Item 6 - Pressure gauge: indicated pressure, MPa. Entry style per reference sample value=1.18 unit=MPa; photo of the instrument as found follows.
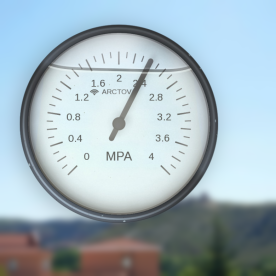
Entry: value=2.4 unit=MPa
